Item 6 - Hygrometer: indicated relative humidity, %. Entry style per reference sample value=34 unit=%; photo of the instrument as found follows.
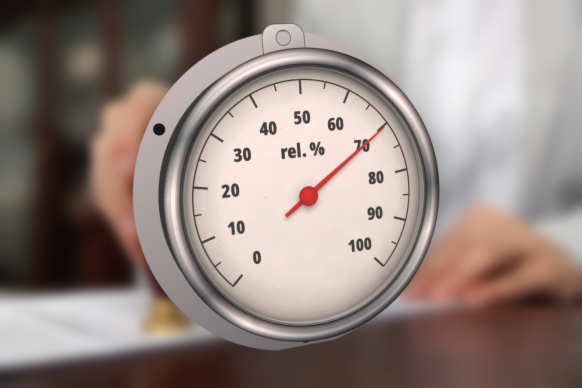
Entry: value=70 unit=%
